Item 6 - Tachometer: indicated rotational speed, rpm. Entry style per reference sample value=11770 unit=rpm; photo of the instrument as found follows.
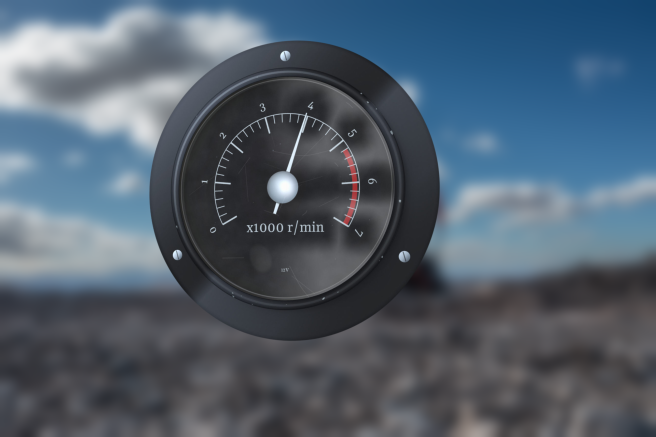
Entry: value=4000 unit=rpm
